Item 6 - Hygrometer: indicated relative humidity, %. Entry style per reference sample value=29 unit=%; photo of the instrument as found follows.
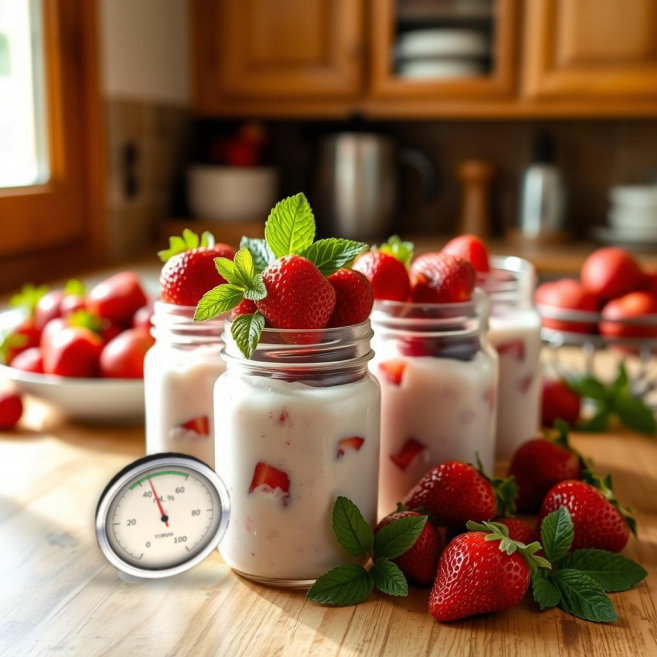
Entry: value=44 unit=%
